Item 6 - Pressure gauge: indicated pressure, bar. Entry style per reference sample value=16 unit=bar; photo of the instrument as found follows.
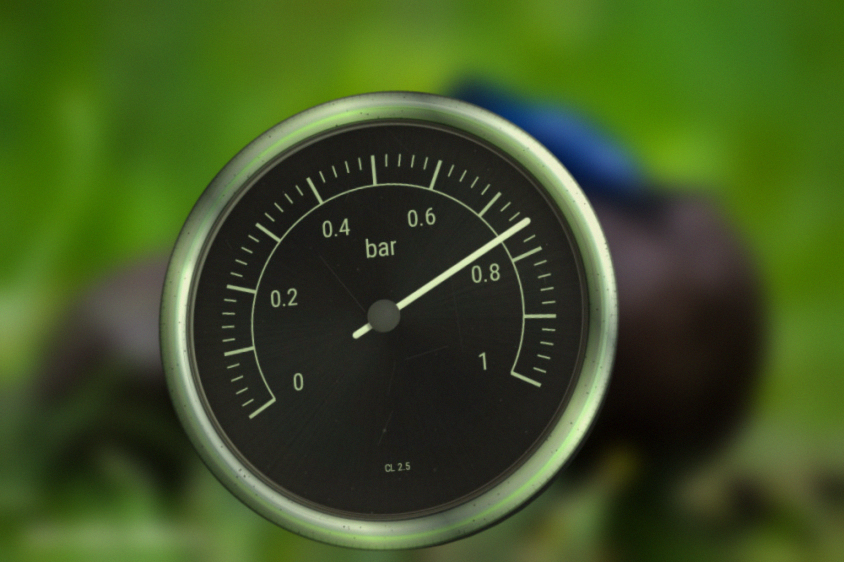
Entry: value=0.76 unit=bar
